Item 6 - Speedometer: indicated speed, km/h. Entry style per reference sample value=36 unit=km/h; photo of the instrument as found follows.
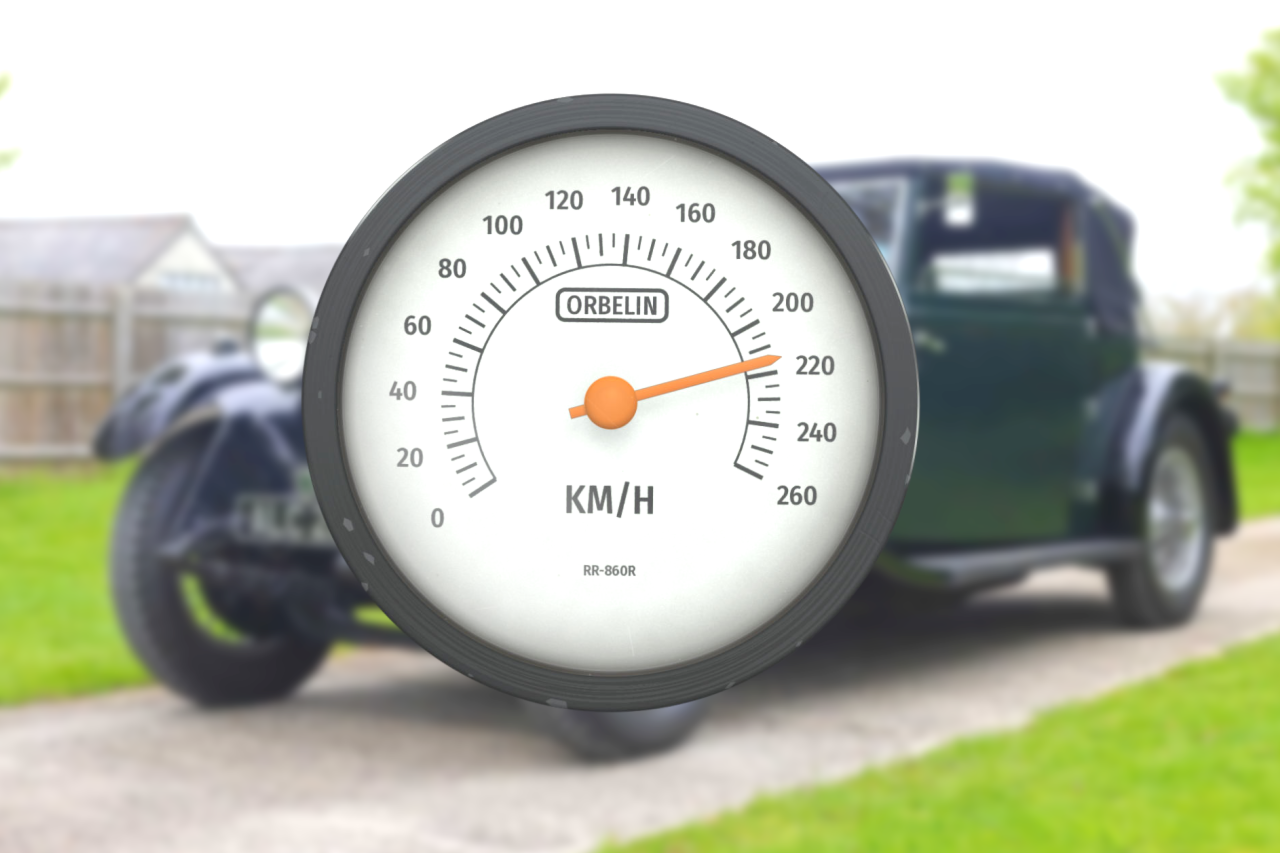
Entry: value=215 unit=km/h
